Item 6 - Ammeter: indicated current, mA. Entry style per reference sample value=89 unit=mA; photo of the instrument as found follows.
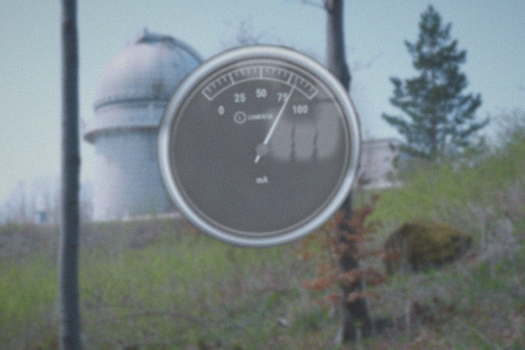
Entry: value=80 unit=mA
